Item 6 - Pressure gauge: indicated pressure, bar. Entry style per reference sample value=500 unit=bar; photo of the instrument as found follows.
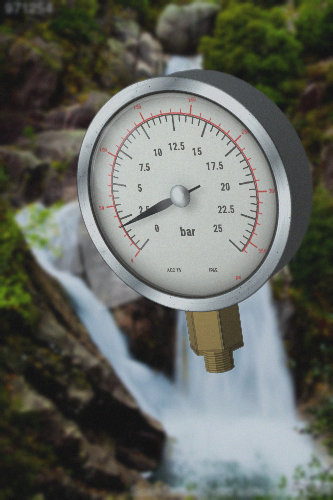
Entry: value=2 unit=bar
